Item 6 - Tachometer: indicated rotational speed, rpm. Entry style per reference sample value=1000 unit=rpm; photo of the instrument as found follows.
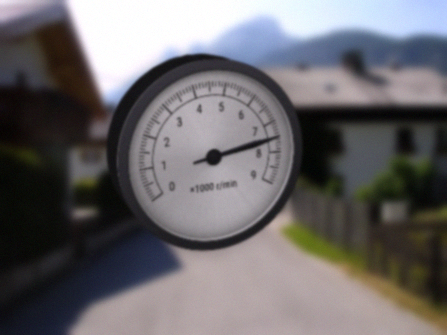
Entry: value=7500 unit=rpm
